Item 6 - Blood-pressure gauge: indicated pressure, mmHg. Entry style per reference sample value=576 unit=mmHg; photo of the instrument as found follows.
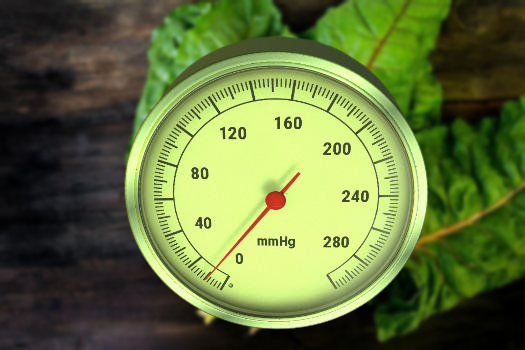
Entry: value=10 unit=mmHg
